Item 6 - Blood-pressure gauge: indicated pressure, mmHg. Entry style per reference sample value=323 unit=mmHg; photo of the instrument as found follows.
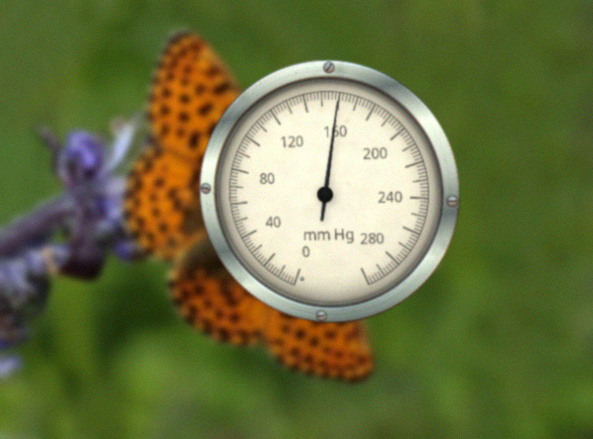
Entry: value=160 unit=mmHg
